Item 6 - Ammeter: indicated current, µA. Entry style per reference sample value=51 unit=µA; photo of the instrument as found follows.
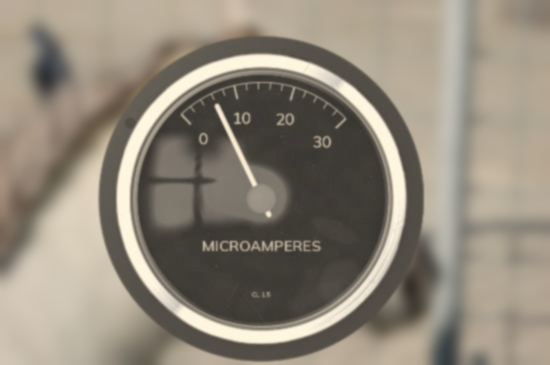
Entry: value=6 unit=µA
